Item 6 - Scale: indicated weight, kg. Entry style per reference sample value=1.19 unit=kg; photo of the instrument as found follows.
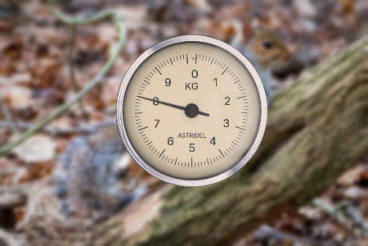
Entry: value=8 unit=kg
